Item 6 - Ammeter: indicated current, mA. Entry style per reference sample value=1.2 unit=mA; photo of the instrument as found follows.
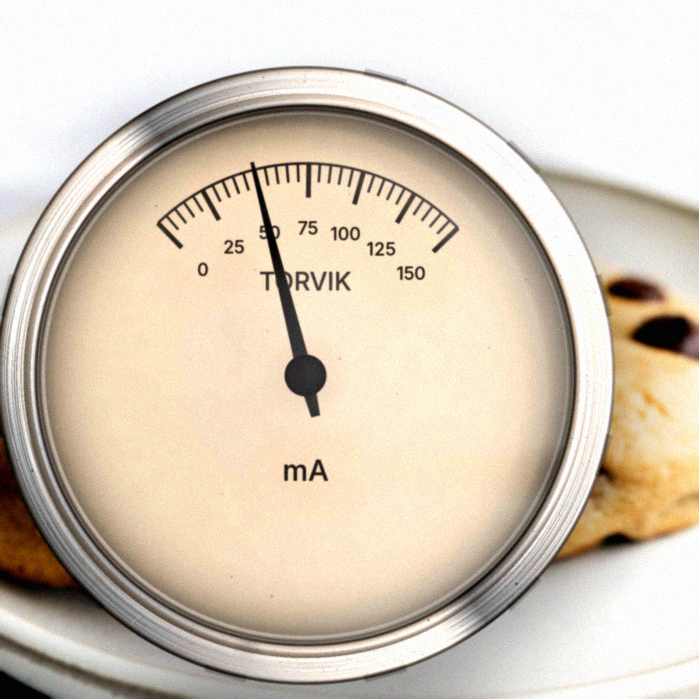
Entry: value=50 unit=mA
